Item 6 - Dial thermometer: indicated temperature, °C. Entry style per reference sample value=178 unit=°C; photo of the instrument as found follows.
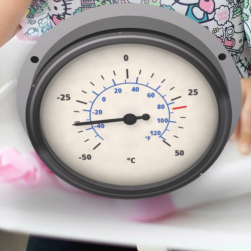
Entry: value=-35 unit=°C
